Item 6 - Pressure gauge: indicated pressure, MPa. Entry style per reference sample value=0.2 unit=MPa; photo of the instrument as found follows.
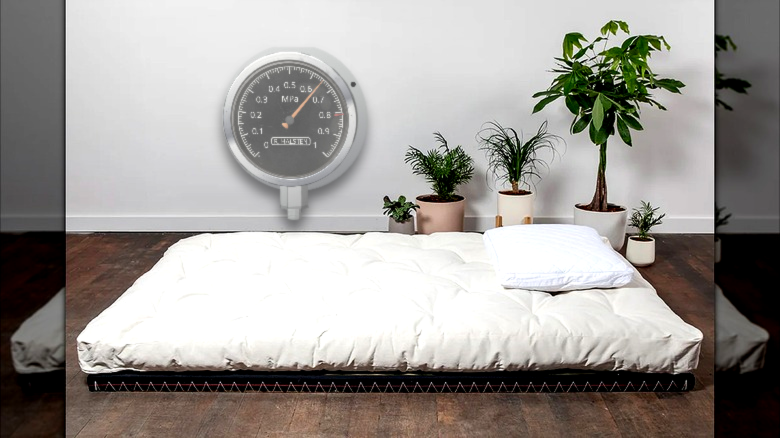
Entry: value=0.65 unit=MPa
